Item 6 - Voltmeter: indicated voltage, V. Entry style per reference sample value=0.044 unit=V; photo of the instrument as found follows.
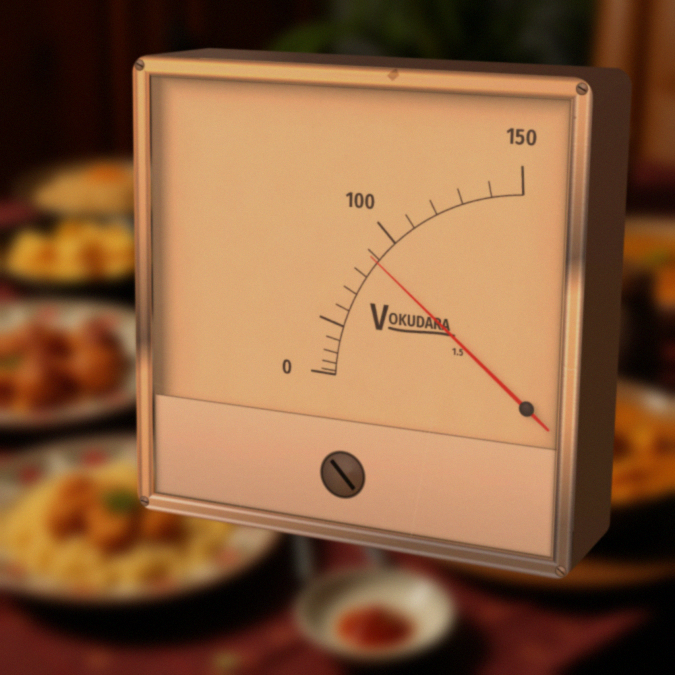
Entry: value=90 unit=V
